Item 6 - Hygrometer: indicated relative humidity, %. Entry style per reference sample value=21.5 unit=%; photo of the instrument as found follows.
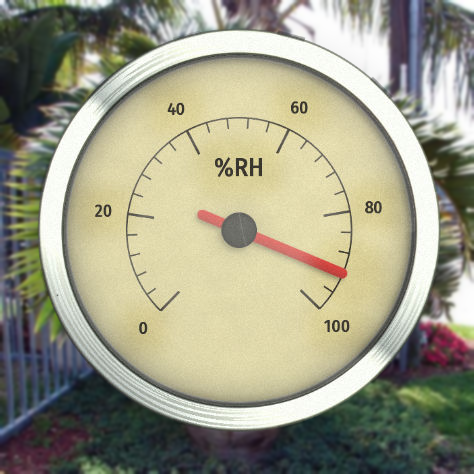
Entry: value=92 unit=%
